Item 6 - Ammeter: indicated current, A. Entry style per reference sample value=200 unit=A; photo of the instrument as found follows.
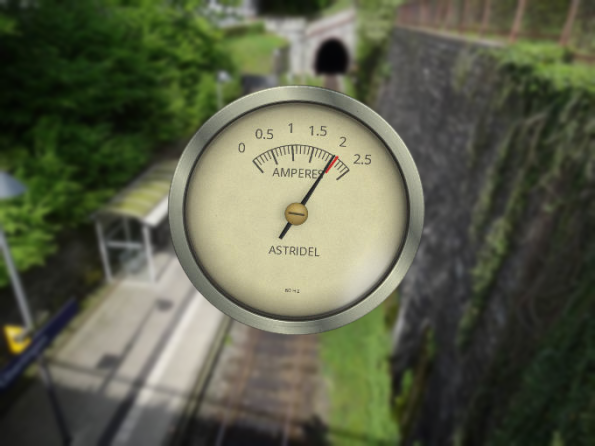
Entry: value=2 unit=A
